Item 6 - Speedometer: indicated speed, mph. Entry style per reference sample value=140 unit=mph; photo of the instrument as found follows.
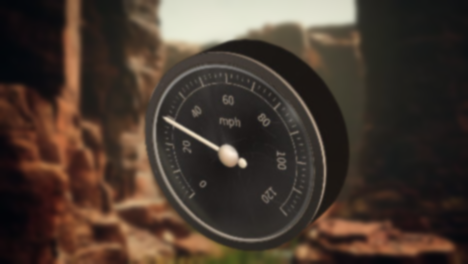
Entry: value=30 unit=mph
